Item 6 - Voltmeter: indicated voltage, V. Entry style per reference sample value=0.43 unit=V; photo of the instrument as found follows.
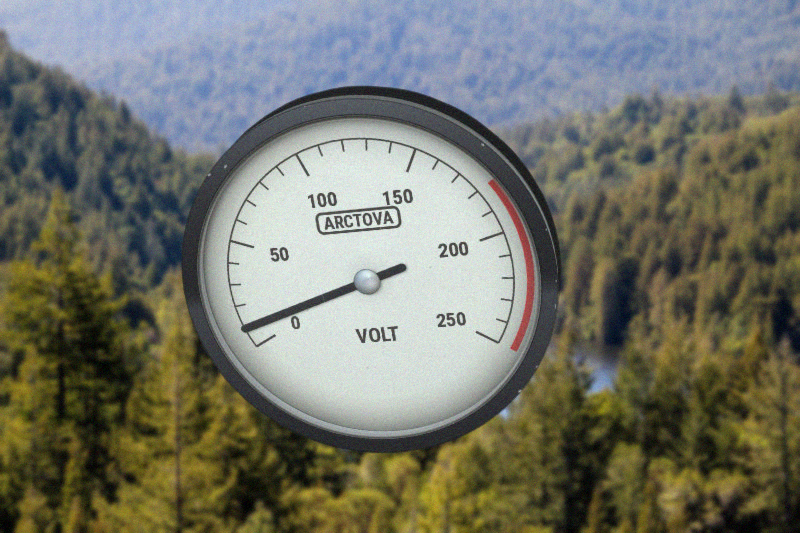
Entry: value=10 unit=V
